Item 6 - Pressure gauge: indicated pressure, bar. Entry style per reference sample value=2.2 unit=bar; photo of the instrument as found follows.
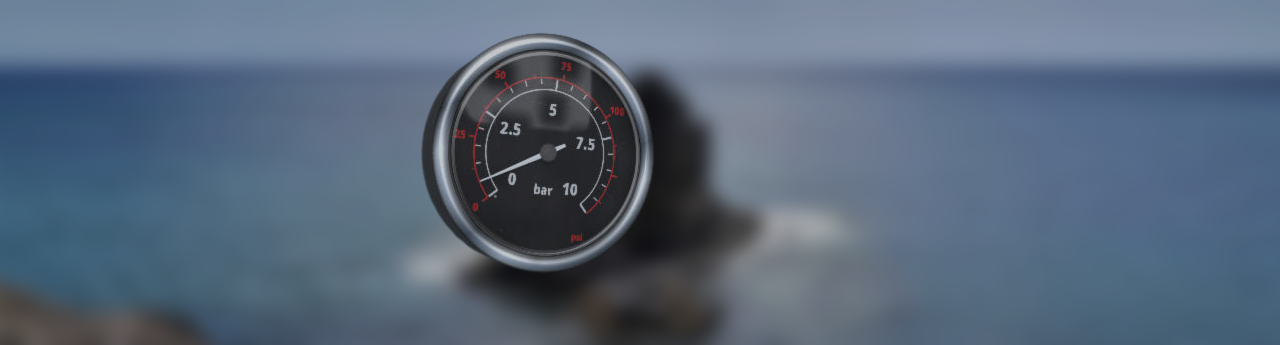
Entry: value=0.5 unit=bar
